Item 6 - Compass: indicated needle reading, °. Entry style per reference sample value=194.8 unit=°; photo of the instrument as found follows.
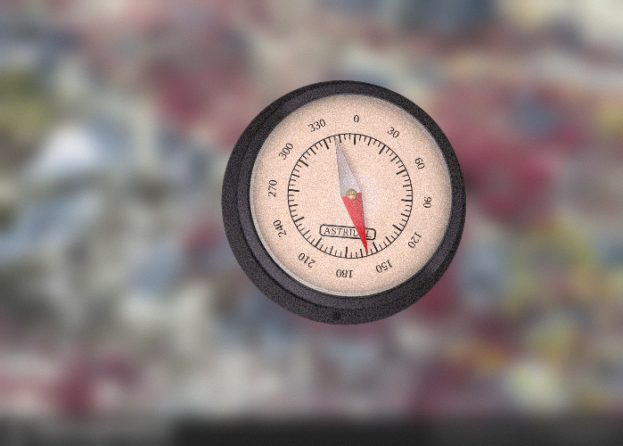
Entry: value=160 unit=°
